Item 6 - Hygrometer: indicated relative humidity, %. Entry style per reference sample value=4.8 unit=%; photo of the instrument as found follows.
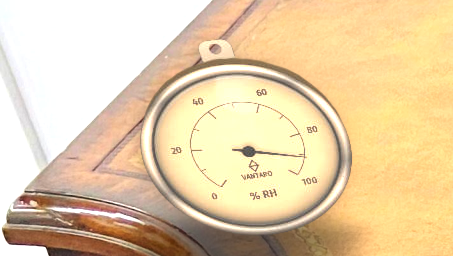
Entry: value=90 unit=%
